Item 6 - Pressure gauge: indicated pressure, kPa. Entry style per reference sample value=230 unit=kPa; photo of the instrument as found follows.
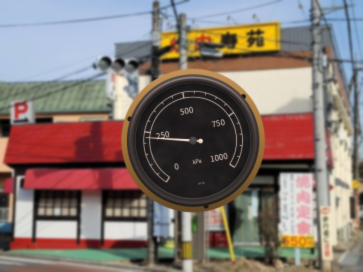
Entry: value=225 unit=kPa
